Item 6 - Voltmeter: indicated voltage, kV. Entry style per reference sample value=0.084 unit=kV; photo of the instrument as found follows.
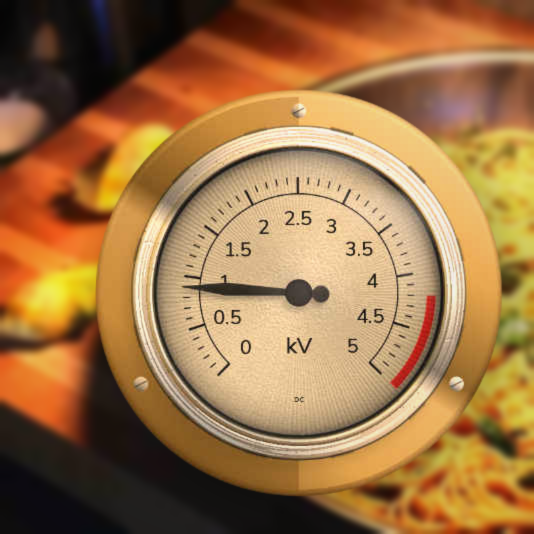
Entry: value=0.9 unit=kV
